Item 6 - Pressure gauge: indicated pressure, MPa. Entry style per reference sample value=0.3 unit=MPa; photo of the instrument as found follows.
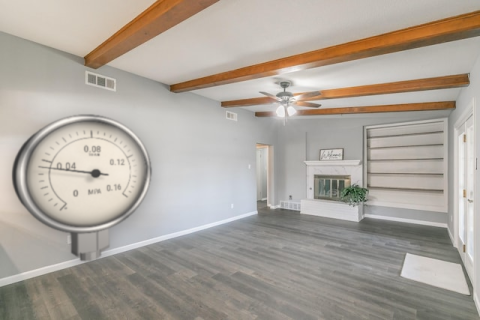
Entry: value=0.035 unit=MPa
